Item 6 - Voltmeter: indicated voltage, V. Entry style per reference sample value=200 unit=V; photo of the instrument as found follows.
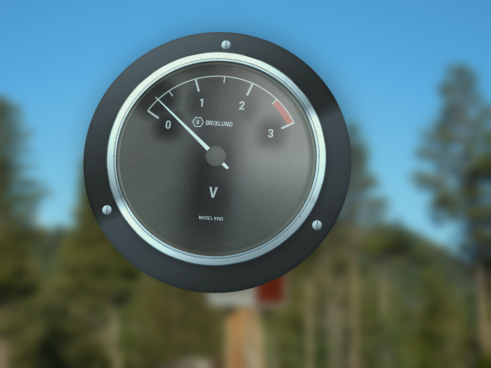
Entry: value=0.25 unit=V
